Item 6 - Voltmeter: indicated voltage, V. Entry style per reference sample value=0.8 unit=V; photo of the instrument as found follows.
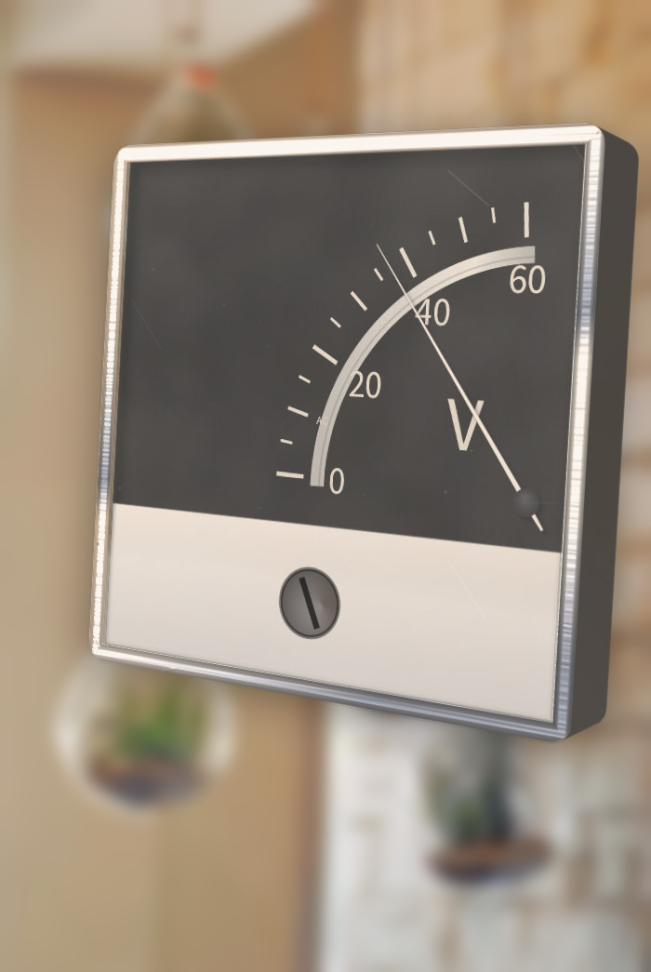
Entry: value=37.5 unit=V
